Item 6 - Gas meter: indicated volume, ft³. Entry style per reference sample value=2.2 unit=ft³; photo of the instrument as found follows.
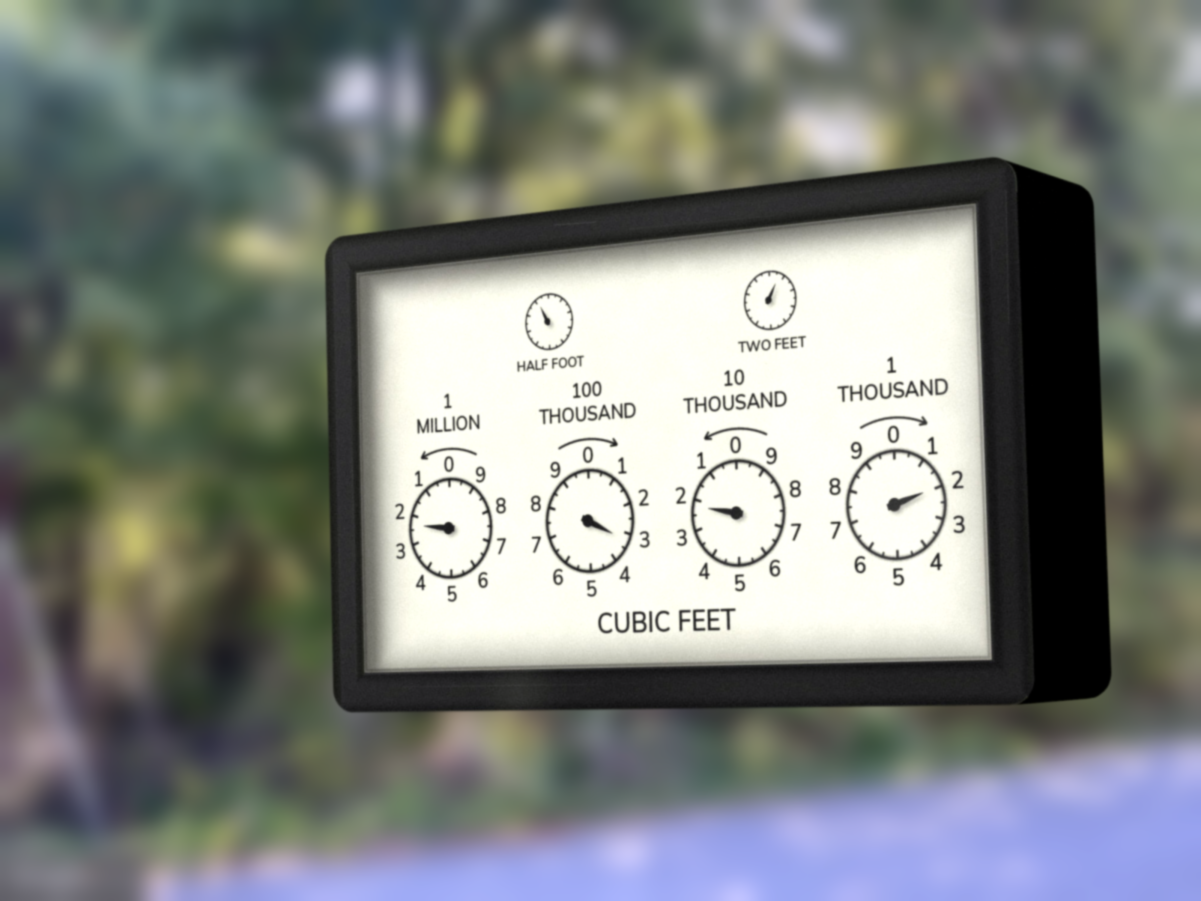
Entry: value=232200 unit=ft³
